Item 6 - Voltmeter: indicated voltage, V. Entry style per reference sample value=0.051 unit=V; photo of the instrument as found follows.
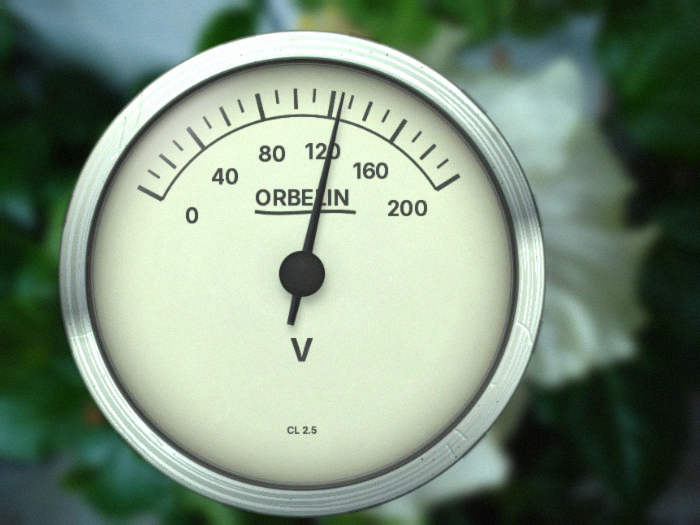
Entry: value=125 unit=V
